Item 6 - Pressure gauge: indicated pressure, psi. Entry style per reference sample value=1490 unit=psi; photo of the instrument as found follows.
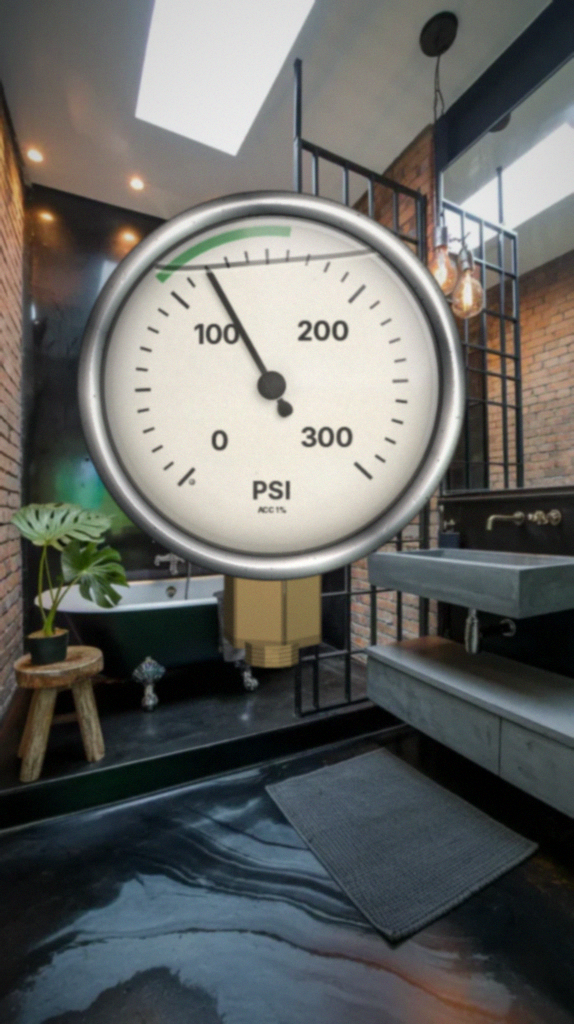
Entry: value=120 unit=psi
